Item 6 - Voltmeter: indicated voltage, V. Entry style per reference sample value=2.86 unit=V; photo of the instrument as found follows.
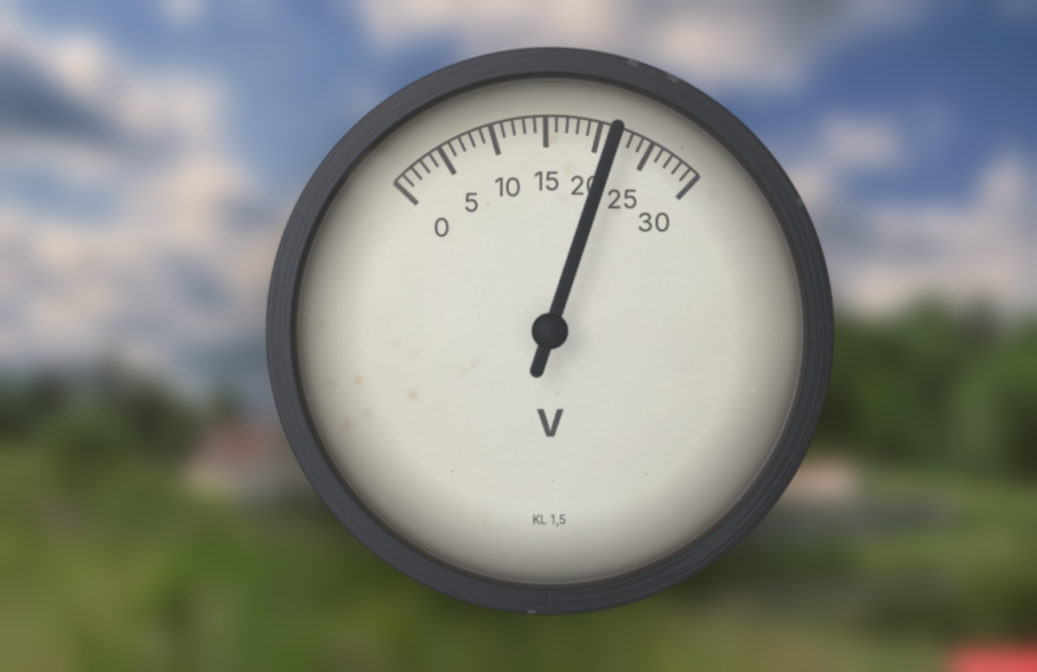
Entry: value=21.5 unit=V
